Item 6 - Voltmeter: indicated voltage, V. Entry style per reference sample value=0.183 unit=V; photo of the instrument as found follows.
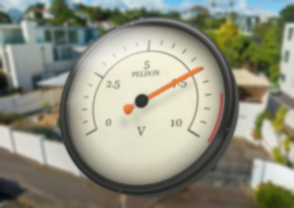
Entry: value=7.5 unit=V
